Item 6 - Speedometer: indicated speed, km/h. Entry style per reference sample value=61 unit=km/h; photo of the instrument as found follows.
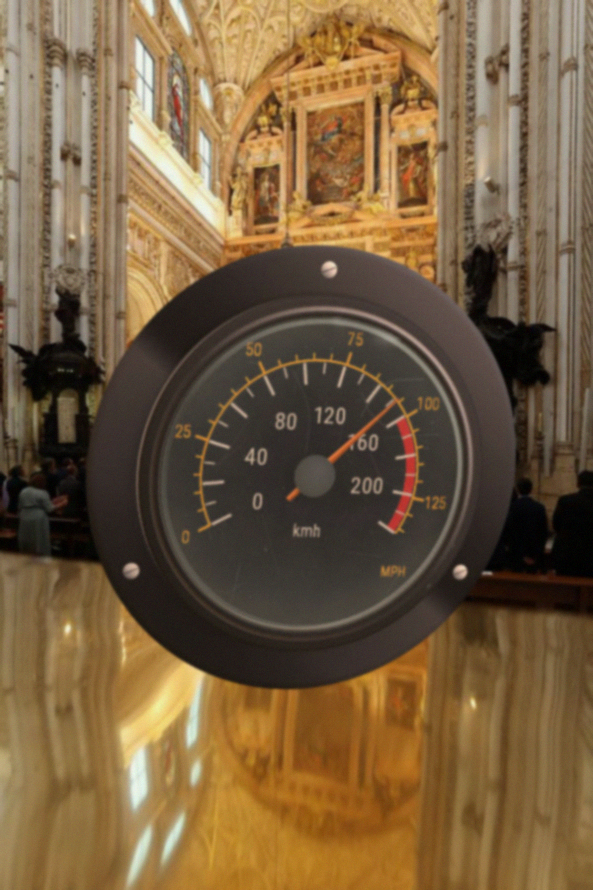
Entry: value=150 unit=km/h
